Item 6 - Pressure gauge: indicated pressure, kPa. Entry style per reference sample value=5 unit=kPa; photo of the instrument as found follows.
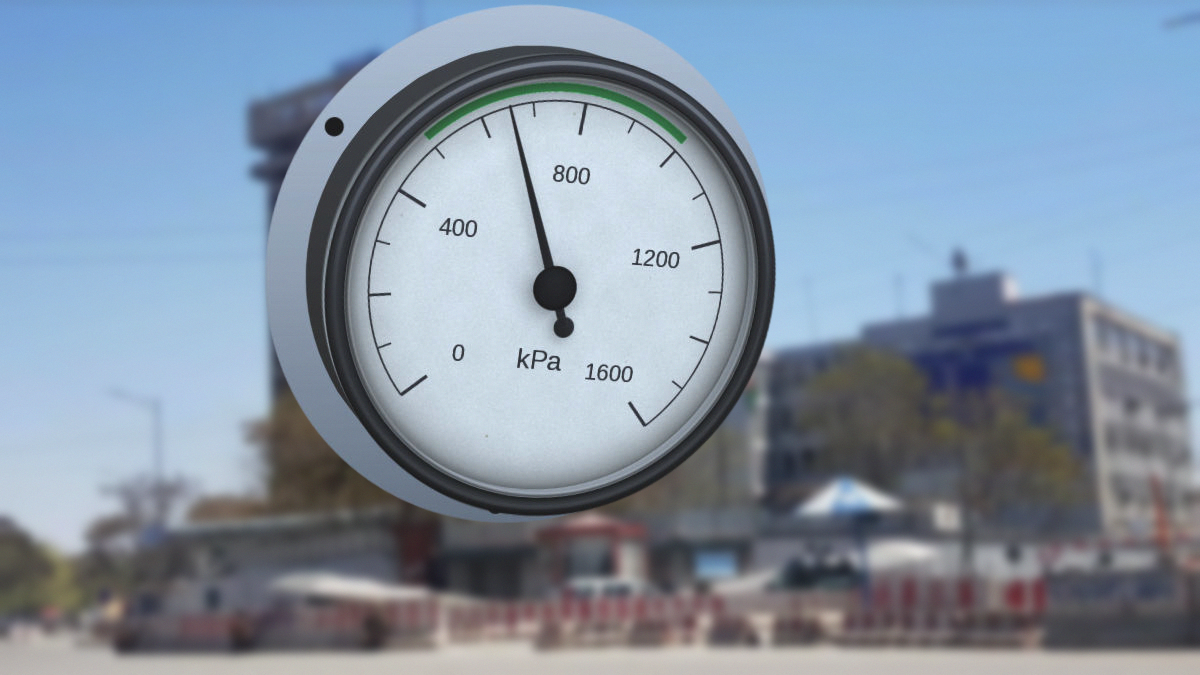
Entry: value=650 unit=kPa
